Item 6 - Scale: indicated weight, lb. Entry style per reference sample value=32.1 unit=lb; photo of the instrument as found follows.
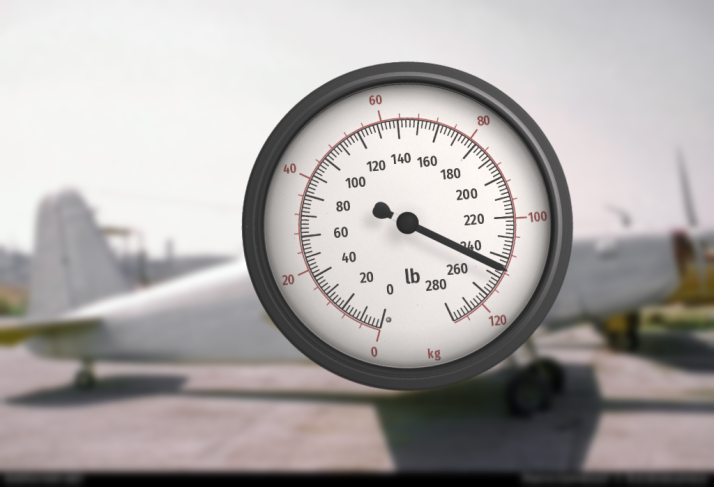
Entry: value=246 unit=lb
